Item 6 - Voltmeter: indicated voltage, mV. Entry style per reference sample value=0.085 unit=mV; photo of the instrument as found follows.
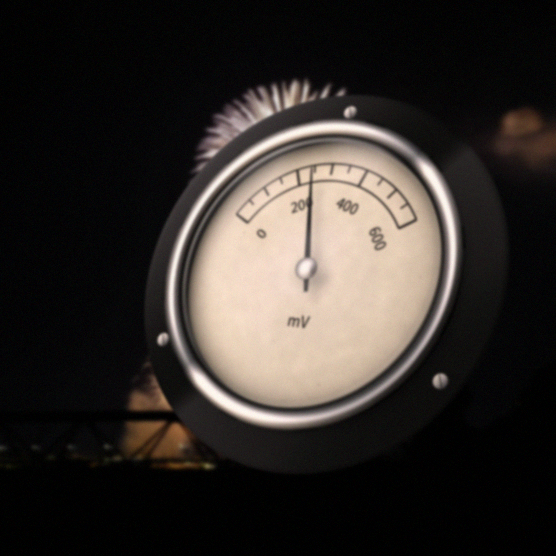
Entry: value=250 unit=mV
